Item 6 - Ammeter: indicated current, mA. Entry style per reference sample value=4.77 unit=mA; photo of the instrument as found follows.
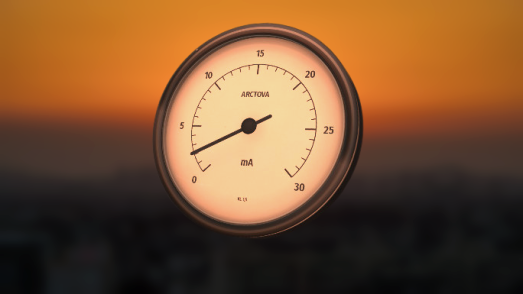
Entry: value=2 unit=mA
